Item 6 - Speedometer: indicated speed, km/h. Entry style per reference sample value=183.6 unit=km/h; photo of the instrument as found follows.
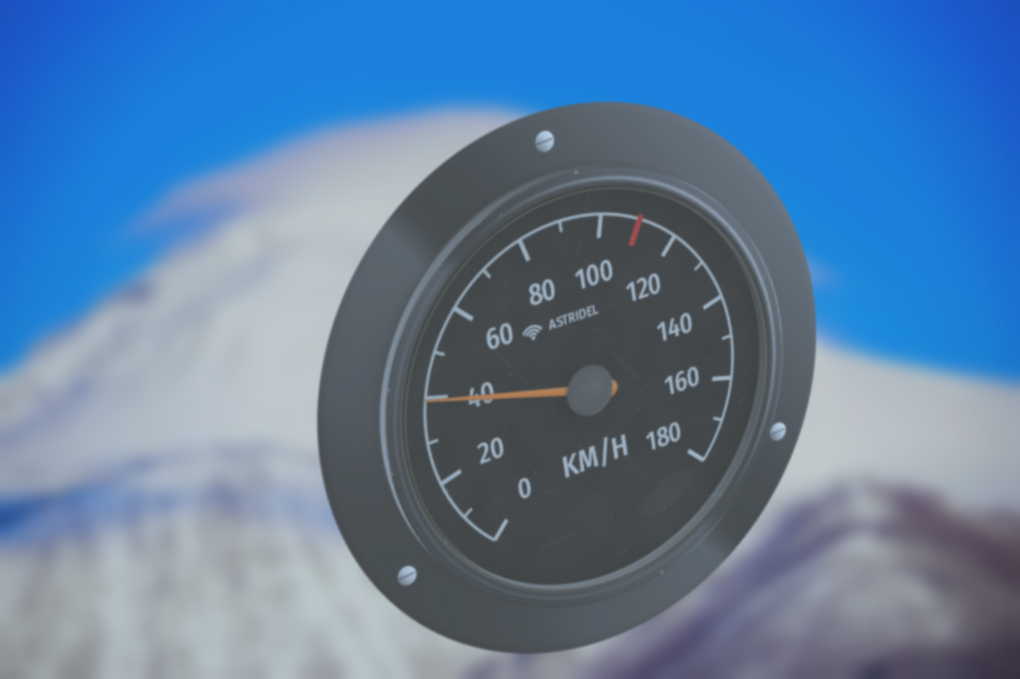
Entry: value=40 unit=km/h
